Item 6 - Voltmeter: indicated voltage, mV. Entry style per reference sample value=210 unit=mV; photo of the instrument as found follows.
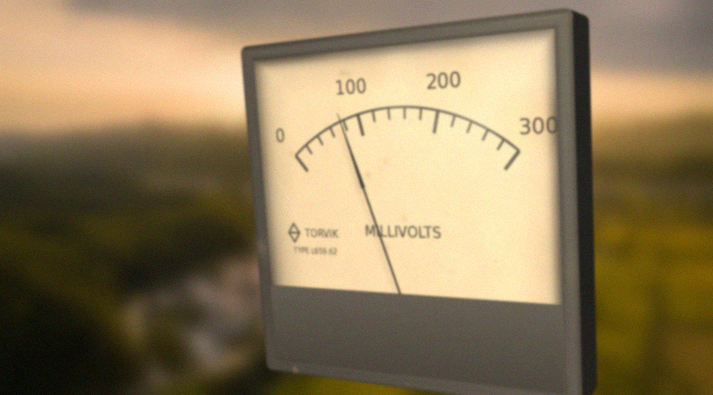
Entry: value=80 unit=mV
